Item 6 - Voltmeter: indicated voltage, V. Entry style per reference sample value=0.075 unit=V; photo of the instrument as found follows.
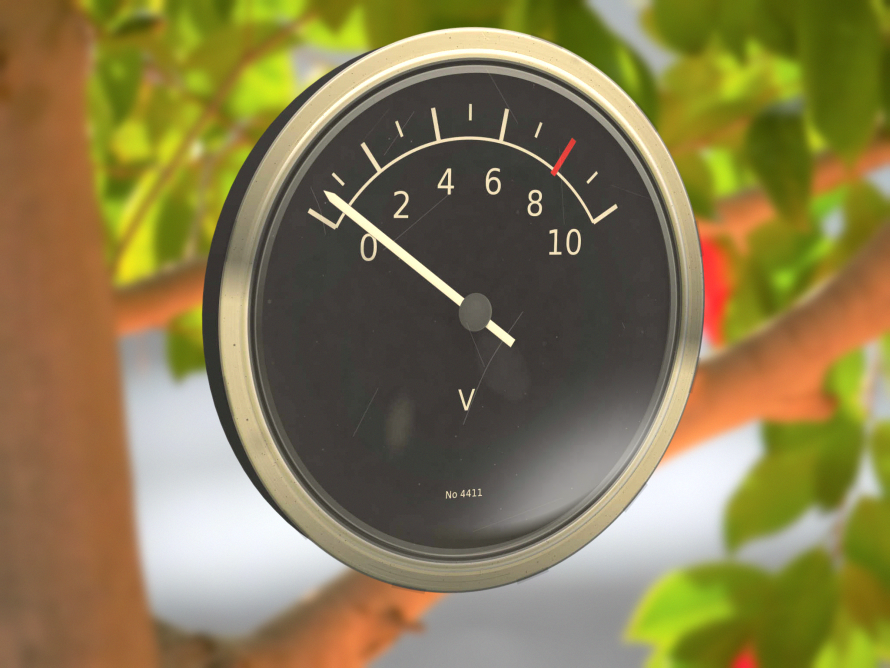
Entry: value=0.5 unit=V
